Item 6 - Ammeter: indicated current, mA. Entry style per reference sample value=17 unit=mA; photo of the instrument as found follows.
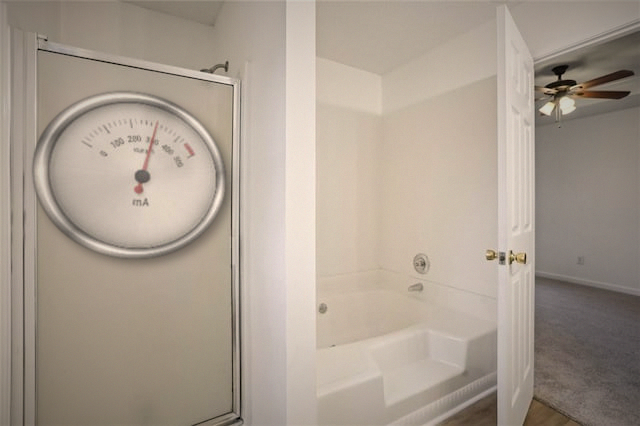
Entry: value=300 unit=mA
